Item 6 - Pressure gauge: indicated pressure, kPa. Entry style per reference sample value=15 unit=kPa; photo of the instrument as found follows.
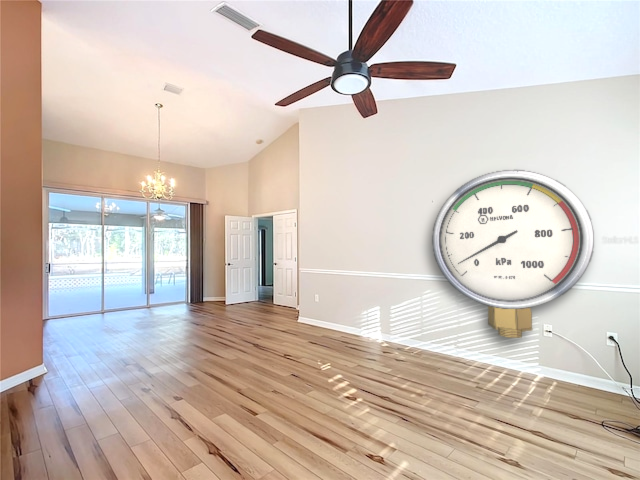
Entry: value=50 unit=kPa
